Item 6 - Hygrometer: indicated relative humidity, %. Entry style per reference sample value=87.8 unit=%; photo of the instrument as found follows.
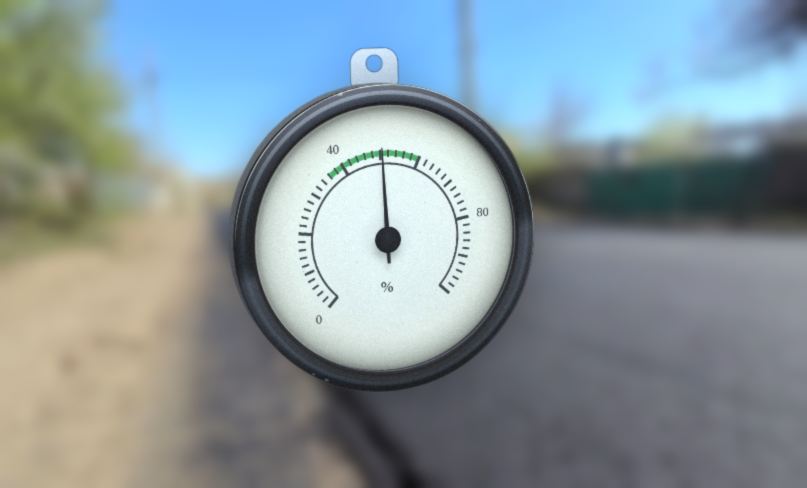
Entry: value=50 unit=%
